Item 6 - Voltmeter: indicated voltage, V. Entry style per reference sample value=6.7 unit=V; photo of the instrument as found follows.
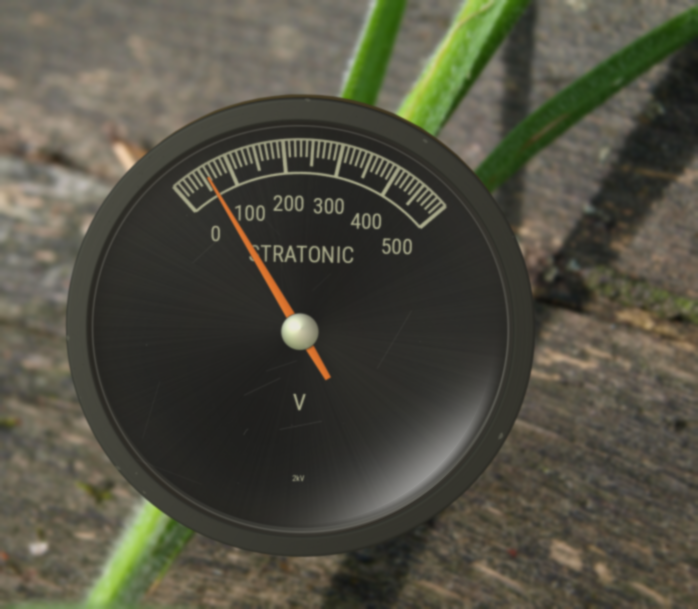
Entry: value=60 unit=V
